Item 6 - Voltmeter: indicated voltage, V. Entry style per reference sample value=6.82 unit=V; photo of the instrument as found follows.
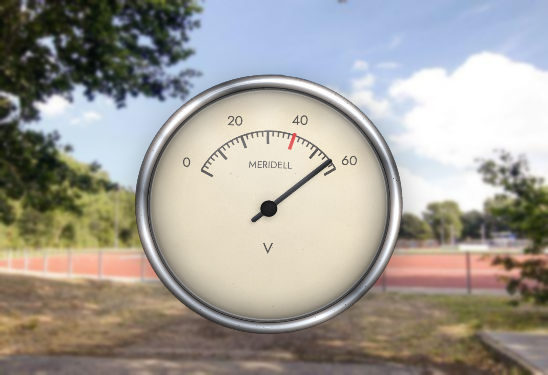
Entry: value=56 unit=V
